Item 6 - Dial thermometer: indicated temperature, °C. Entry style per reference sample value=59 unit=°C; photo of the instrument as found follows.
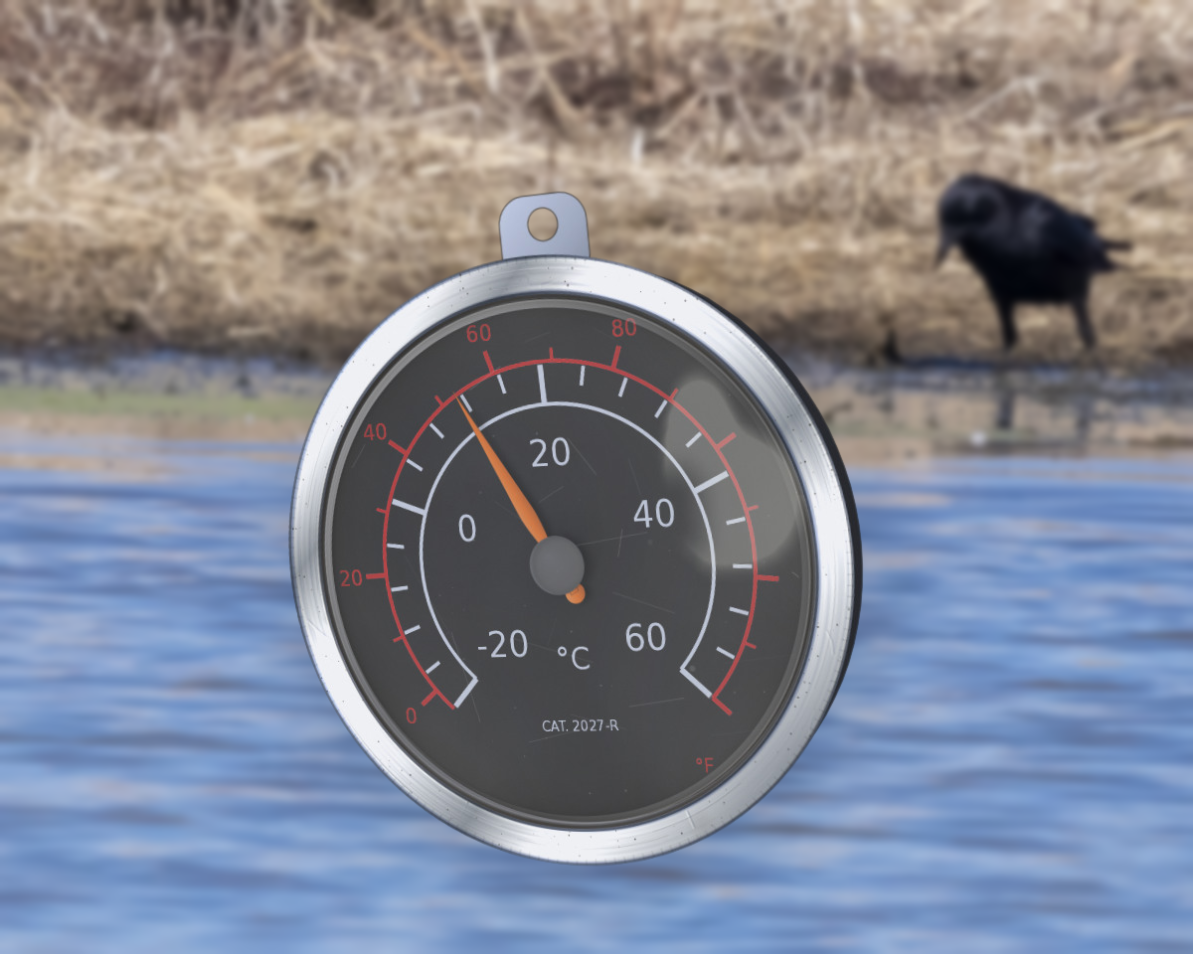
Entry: value=12 unit=°C
